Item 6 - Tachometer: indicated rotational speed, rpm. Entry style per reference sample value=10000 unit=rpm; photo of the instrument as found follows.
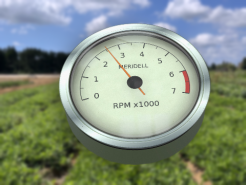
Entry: value=2500 unit=rpm
